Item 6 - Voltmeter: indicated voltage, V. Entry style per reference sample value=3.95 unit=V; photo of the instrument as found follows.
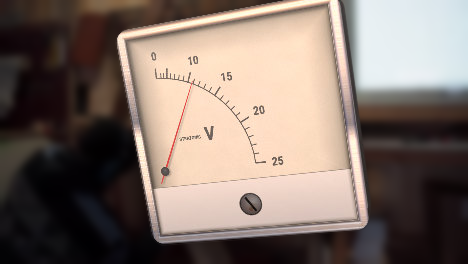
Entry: value=11 unit=V
